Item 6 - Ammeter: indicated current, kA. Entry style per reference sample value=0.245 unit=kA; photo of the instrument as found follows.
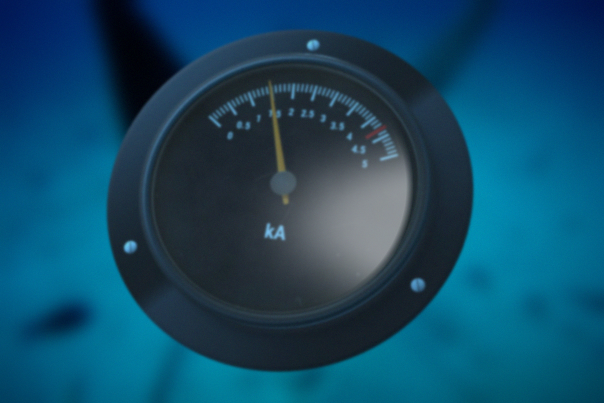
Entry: value=1.5 unit=kA
